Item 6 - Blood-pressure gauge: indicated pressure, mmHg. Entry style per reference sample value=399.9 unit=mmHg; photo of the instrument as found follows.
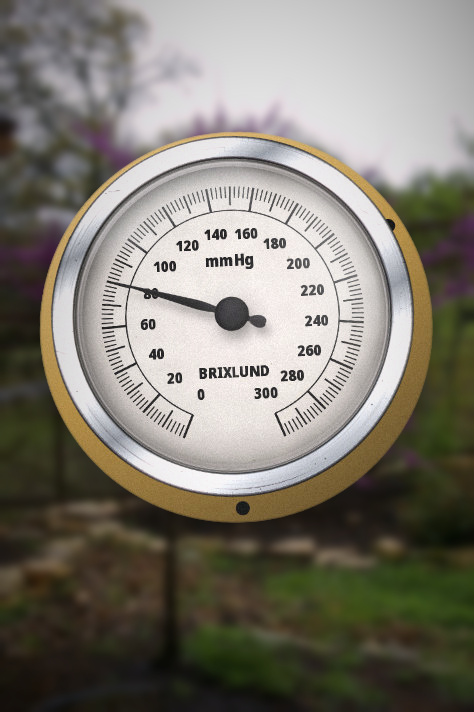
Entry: value=80 unit=mmHg
